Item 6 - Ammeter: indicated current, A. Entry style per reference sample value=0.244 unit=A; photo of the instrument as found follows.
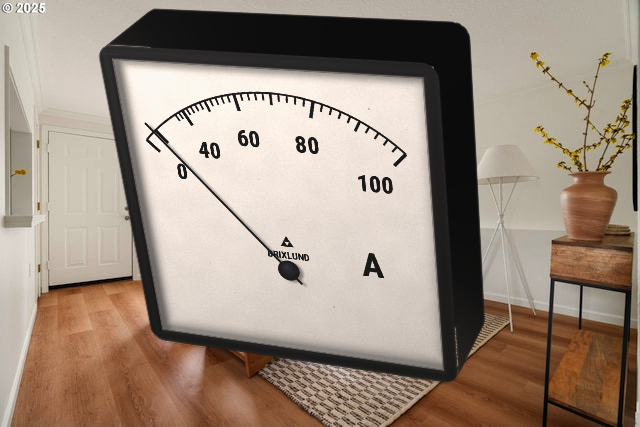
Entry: value=20 unit=A
